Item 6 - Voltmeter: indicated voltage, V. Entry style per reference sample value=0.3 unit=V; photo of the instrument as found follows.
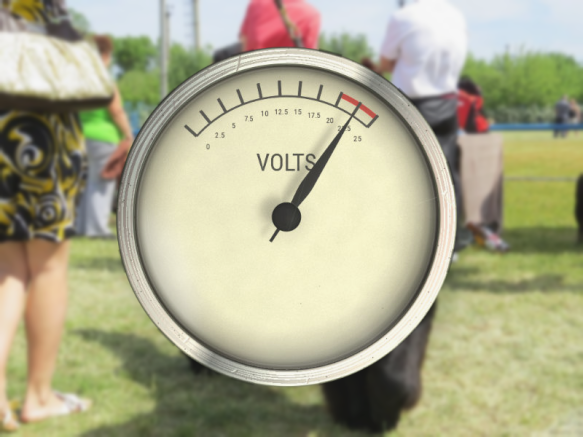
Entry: value=22.5 unit=V
